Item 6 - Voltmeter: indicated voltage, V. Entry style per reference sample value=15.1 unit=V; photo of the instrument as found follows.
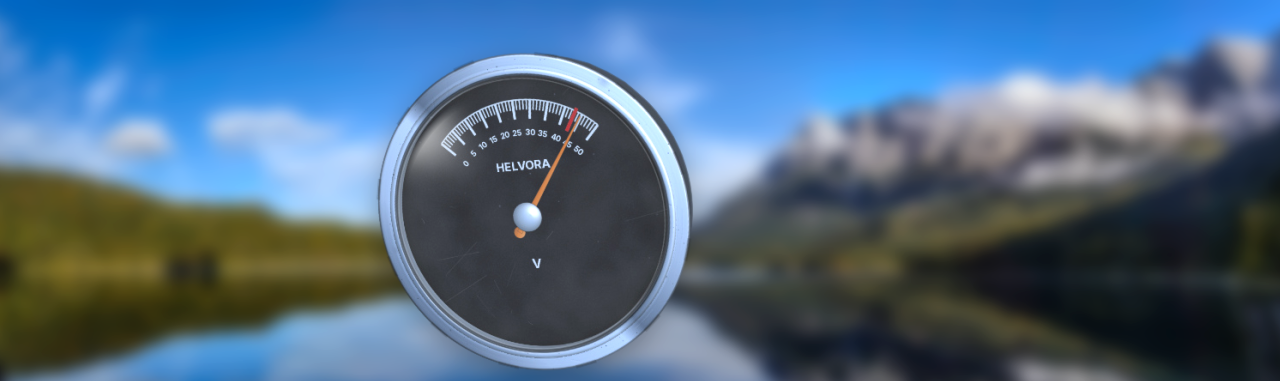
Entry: value=45 unit=V
